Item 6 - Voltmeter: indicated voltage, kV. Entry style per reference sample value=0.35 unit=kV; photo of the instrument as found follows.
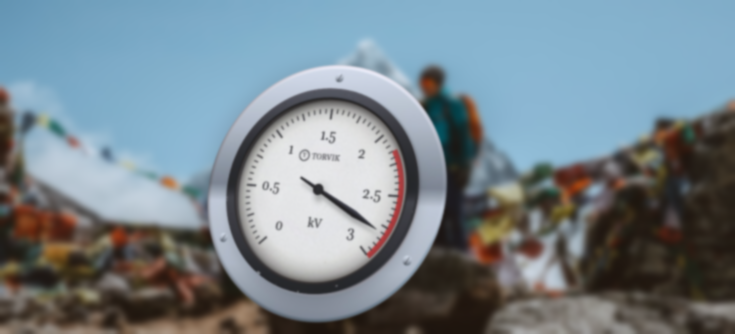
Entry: value=2.8 unit=kV
